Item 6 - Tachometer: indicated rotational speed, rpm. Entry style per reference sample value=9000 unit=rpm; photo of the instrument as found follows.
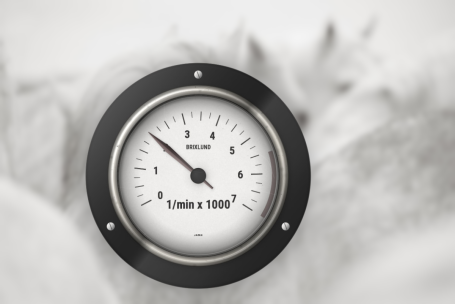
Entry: value=2000 unit=rpm
